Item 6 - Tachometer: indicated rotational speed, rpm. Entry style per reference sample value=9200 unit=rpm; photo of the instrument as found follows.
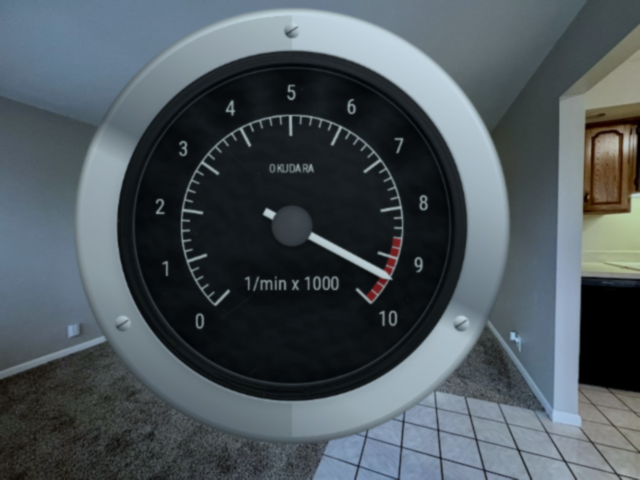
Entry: value=9400 unit=rpm
